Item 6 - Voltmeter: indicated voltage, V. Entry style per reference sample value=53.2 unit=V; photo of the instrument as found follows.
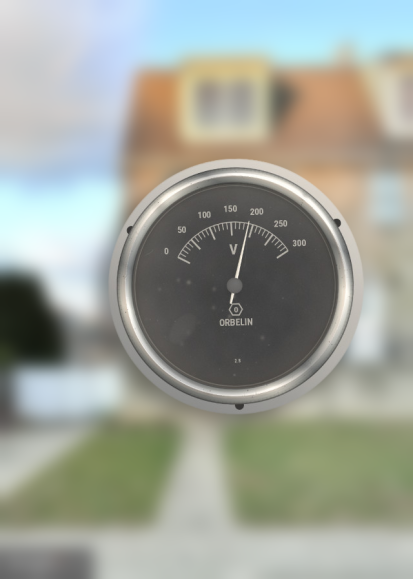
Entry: value=190 unit=V
